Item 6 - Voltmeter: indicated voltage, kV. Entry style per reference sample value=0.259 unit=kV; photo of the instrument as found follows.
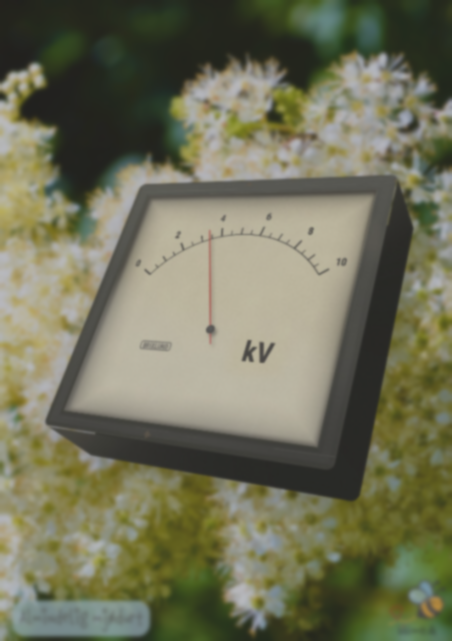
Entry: value=3.5 unit=kV
